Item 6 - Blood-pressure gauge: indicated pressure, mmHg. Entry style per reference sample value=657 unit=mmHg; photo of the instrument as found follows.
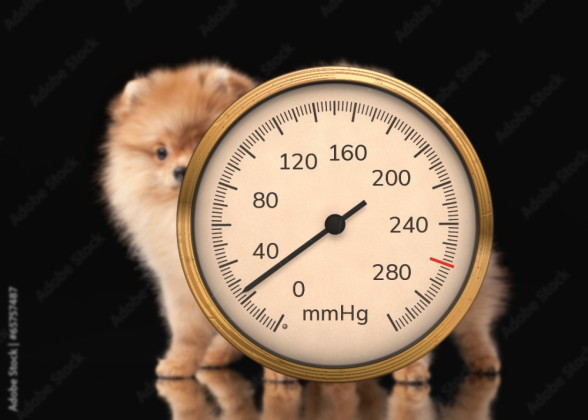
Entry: value=24 unit=mmHg
